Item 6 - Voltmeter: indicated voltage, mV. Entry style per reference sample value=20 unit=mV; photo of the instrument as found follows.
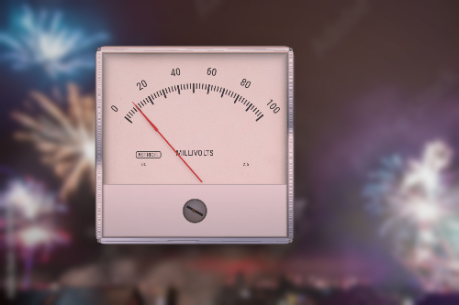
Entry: value=10 unit=mV
